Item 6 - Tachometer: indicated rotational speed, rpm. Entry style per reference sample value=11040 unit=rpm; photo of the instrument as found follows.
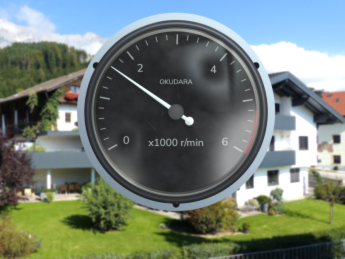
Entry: value=1600 unit=rpm
